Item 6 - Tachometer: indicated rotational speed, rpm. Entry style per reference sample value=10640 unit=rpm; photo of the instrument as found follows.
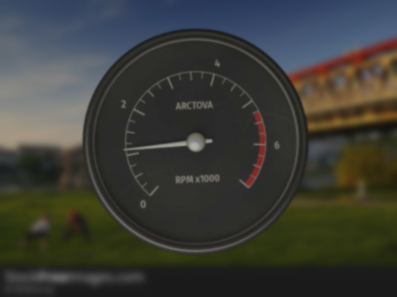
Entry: value=1125 unit=rpm
